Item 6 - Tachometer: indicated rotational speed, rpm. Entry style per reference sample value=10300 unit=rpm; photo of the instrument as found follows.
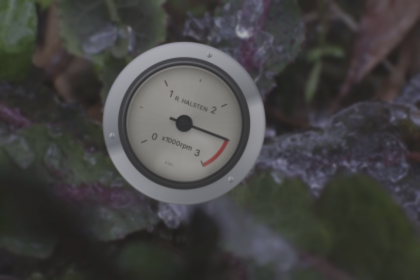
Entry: value=2500 unit=rpm
